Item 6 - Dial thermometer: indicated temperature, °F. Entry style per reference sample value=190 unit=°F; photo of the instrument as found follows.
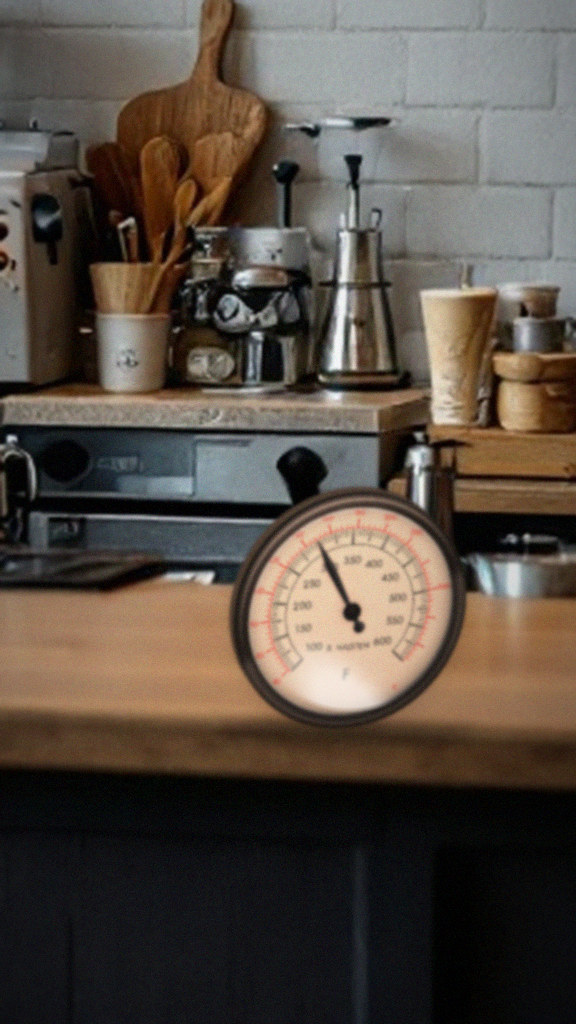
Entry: value=300 unit=°F
